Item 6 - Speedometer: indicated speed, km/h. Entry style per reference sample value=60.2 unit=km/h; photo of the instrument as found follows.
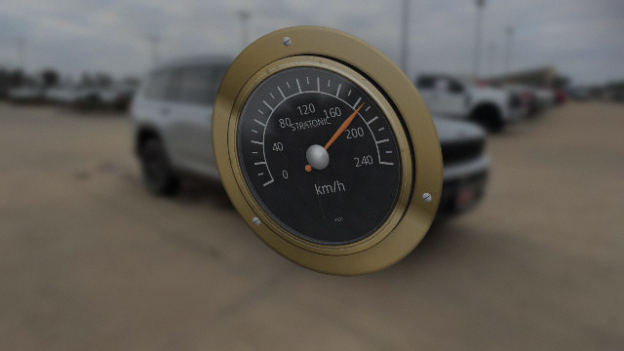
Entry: value=185 unit=km/h
